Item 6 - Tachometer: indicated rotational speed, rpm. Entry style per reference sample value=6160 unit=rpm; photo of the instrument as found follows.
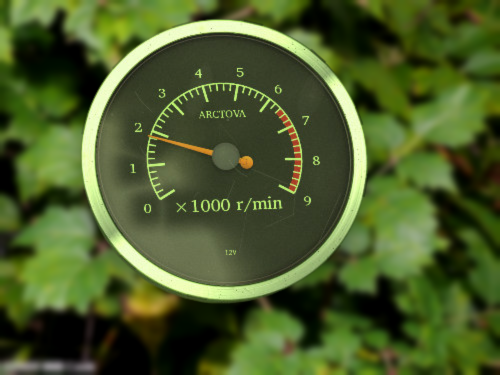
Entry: value=1800 unit=rpm
